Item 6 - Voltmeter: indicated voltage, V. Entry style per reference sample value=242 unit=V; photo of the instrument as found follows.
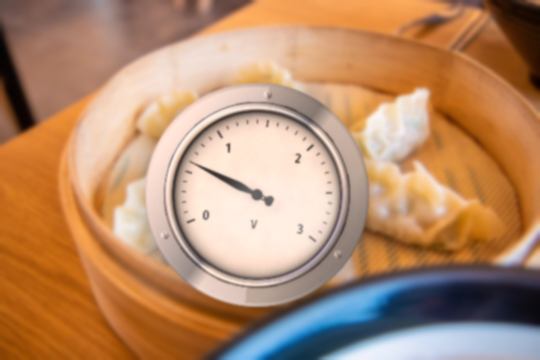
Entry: value=0.6 unit=V
